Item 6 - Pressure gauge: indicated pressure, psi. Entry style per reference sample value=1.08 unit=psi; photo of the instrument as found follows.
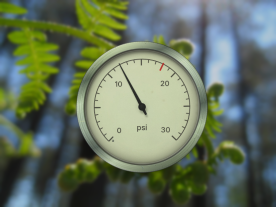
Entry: value=12 unit=psi
